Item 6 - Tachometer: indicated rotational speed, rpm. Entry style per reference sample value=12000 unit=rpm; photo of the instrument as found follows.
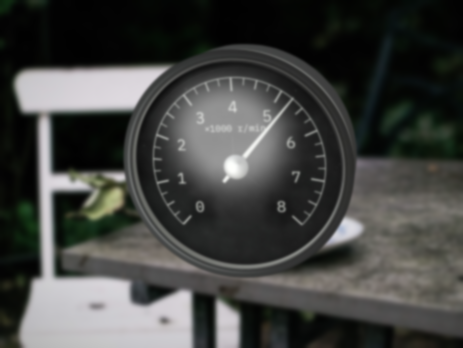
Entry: value=5250 unit=rpm
